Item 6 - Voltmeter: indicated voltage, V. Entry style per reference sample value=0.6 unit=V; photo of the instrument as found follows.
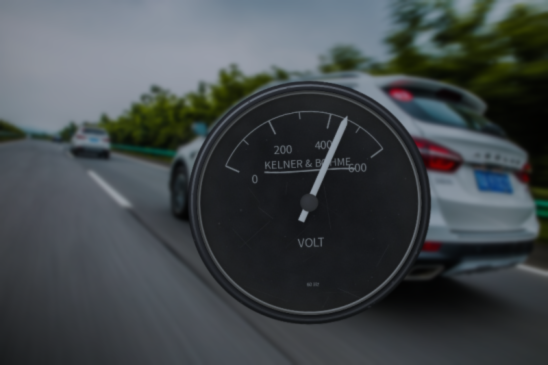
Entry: value=450 unit=V
